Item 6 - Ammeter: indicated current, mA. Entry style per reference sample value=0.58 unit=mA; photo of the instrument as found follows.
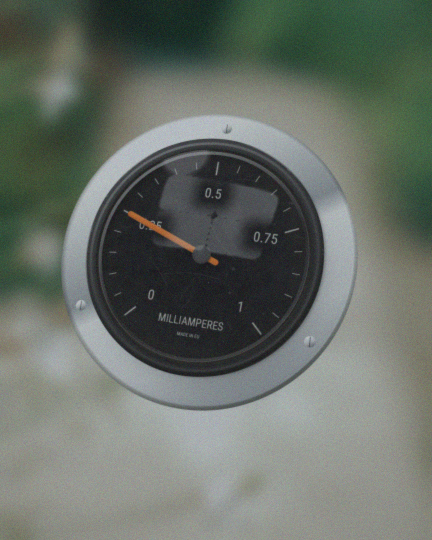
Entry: value=0.25 unit=mA
